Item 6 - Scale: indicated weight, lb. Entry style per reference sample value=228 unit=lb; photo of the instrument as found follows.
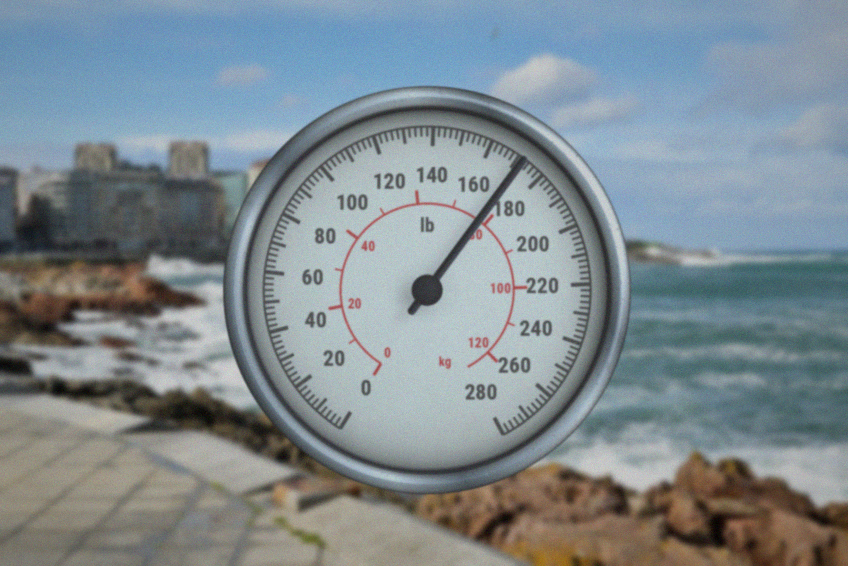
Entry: value=172 unit=lb
